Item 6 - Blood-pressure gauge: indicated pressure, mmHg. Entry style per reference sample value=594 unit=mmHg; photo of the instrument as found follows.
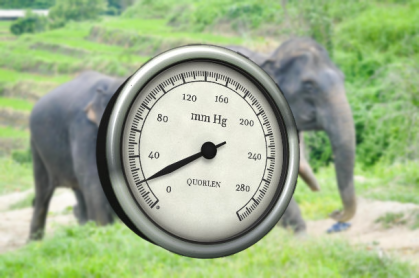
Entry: value=20 unit=mmHg
